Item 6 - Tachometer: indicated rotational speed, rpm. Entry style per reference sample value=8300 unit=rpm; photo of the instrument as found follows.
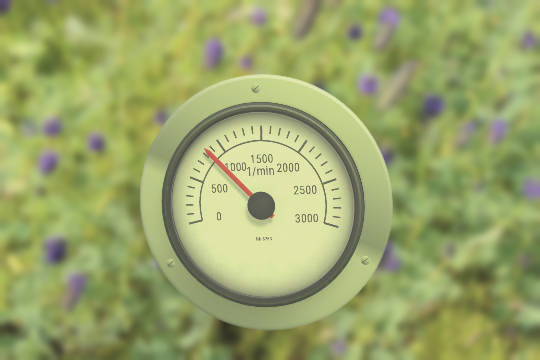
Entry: value=850 unit=rpm
